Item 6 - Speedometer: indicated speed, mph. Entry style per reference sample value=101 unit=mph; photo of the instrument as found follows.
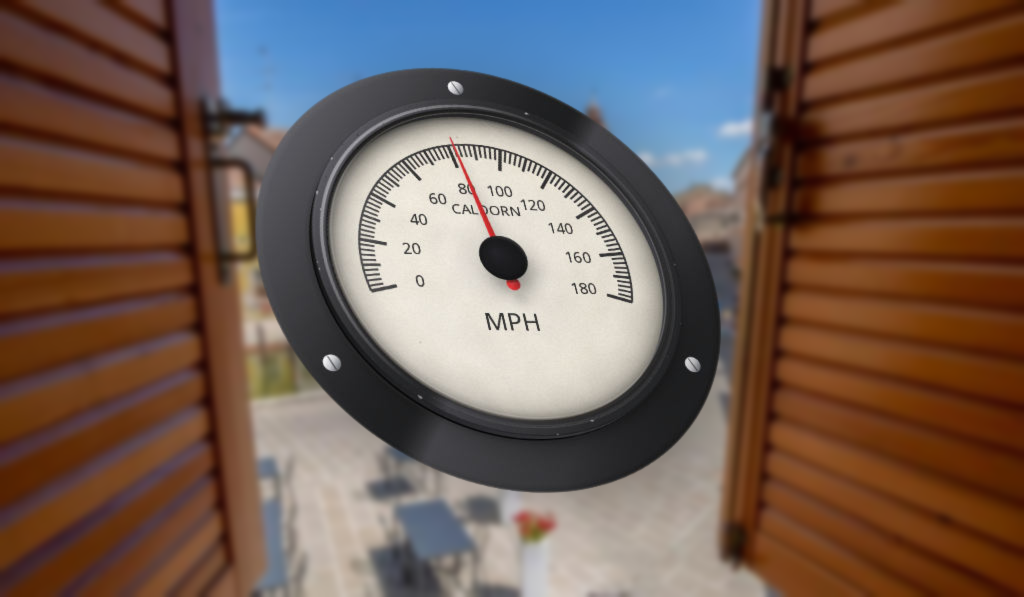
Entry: value=80 unit=mph
